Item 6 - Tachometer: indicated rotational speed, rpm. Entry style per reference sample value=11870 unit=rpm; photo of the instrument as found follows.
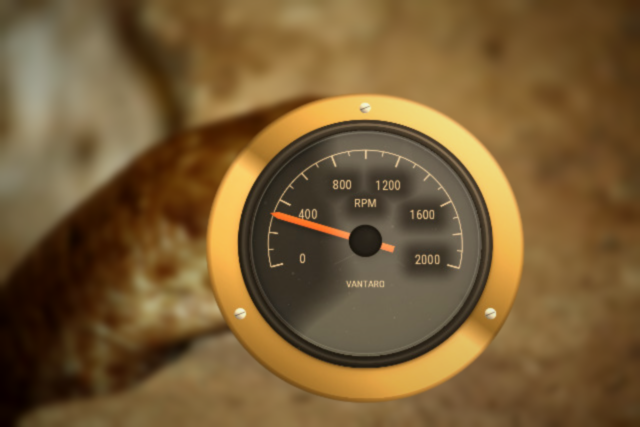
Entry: value=300 unit=rpm
